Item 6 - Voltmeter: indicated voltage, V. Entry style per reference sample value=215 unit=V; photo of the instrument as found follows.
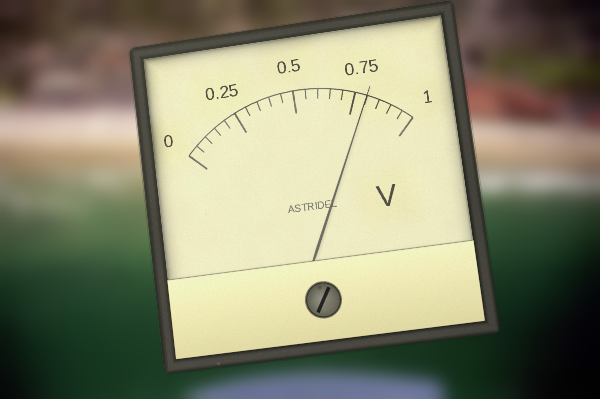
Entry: value=0.8 unit=V
